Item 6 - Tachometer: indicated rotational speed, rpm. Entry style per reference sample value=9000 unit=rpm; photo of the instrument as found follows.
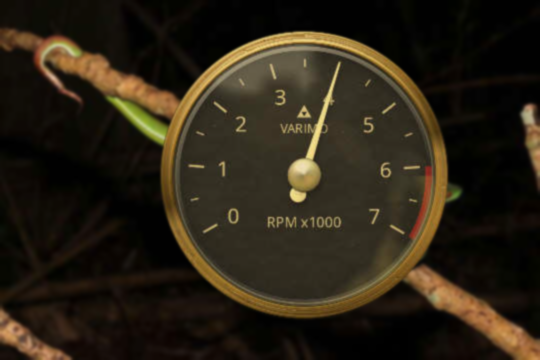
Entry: value=4000 unit=rpm
